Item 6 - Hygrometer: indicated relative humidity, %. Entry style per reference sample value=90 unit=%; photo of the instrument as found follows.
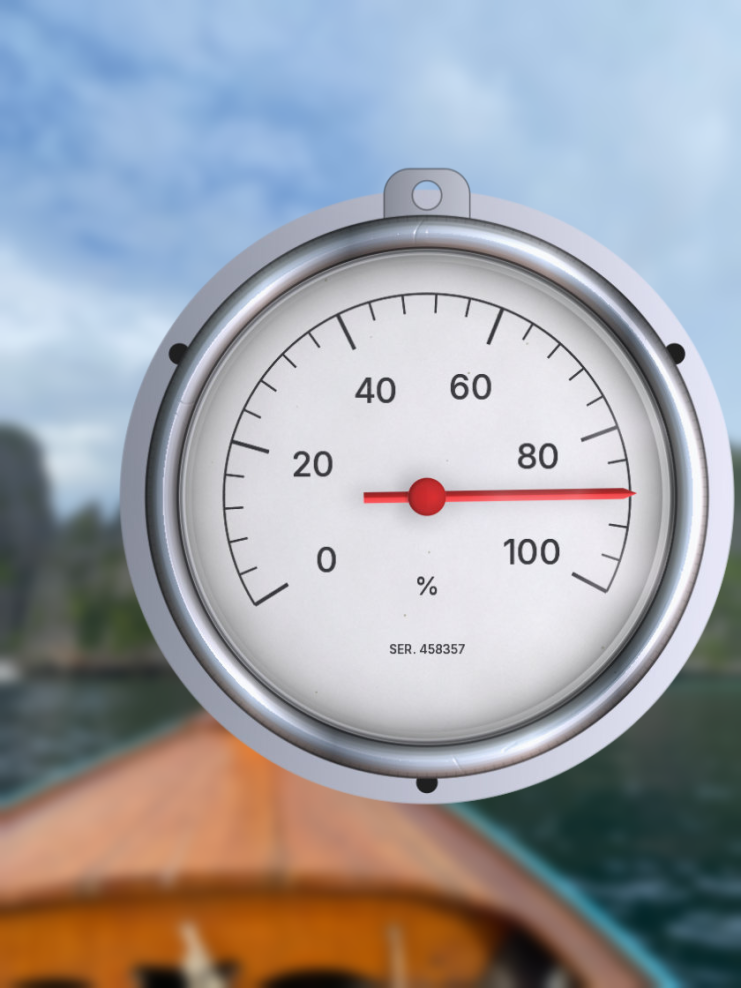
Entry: value=88 unit=%
